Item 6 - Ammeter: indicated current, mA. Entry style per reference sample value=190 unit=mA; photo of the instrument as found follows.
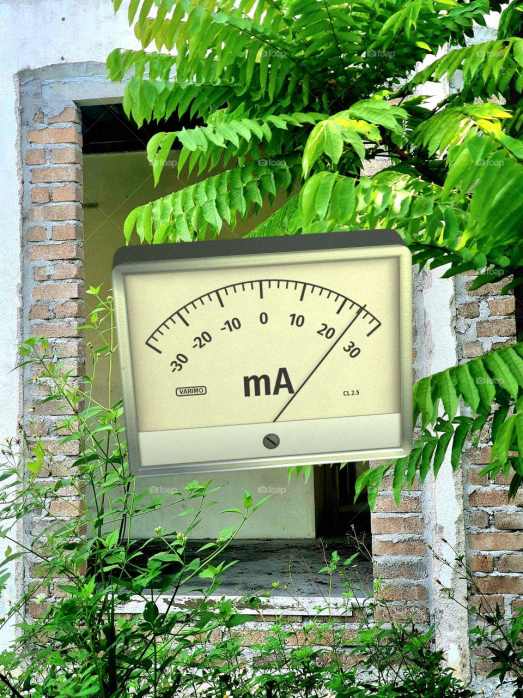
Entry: value=24 unit=mA
